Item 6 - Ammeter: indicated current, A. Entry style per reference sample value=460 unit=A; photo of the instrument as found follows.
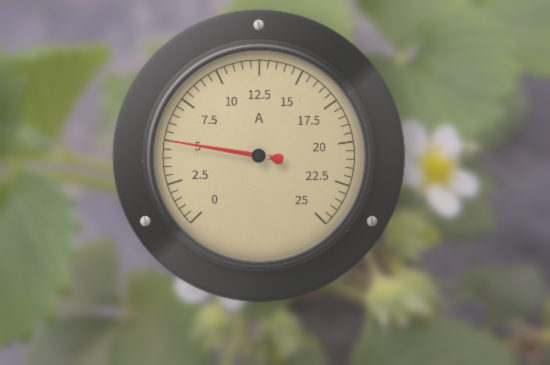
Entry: value=5 unit=A
